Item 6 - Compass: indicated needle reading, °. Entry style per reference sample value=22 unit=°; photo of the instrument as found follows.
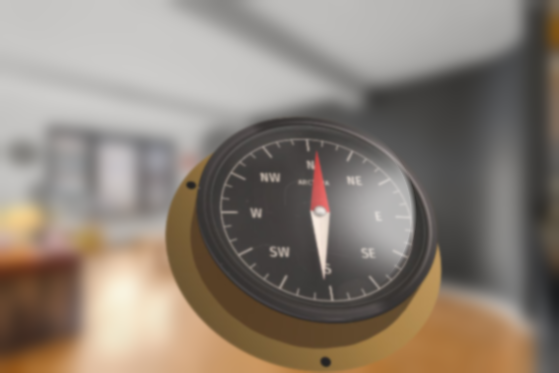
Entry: value=5 unit=°
